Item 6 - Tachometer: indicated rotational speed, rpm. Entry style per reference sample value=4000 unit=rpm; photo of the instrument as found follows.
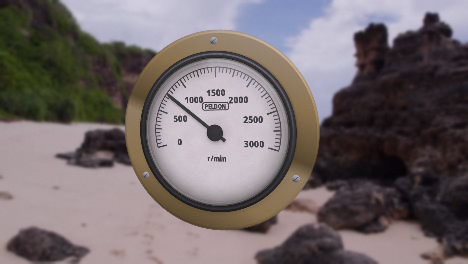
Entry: value=750 unit=rpm
